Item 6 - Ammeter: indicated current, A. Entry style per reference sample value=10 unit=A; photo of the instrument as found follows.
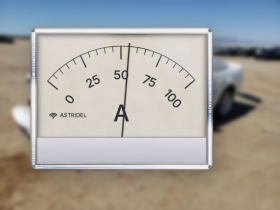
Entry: value=55 unit=A
